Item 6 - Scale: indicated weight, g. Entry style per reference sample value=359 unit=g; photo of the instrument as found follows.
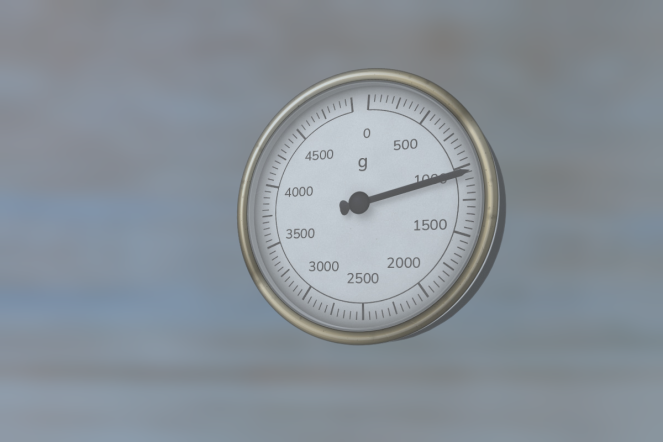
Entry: value=1050 unit=g
